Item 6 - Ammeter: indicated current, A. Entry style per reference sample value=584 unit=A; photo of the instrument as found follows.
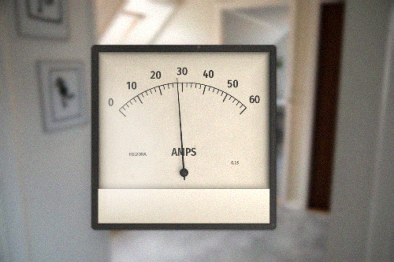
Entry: value=28 unit=A
